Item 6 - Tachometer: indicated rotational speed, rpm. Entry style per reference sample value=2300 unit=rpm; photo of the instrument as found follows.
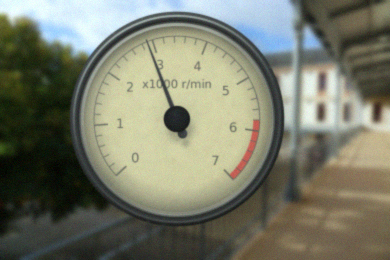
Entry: value=2900 unit=rpm
